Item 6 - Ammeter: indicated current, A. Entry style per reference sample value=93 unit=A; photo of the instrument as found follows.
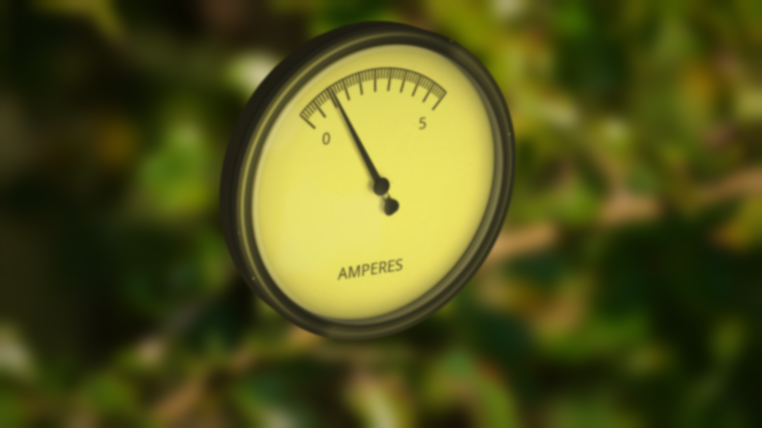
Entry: value=1 unit=A
